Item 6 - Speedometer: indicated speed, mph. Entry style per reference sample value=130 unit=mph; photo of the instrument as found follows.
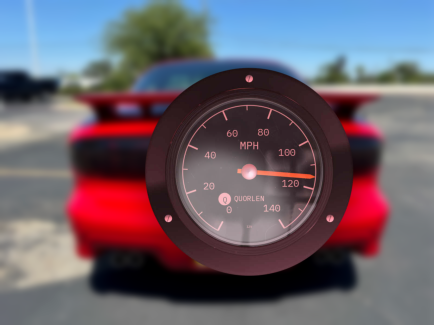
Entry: value=115 unit=mph
